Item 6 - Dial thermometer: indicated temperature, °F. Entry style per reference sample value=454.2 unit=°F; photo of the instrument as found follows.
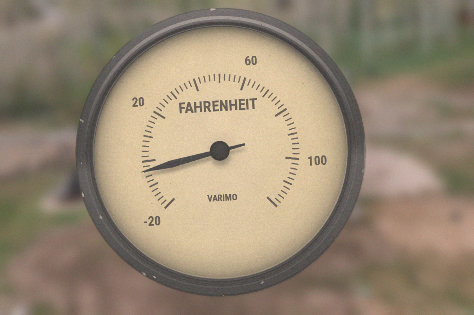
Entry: value=-4 unit=°F
